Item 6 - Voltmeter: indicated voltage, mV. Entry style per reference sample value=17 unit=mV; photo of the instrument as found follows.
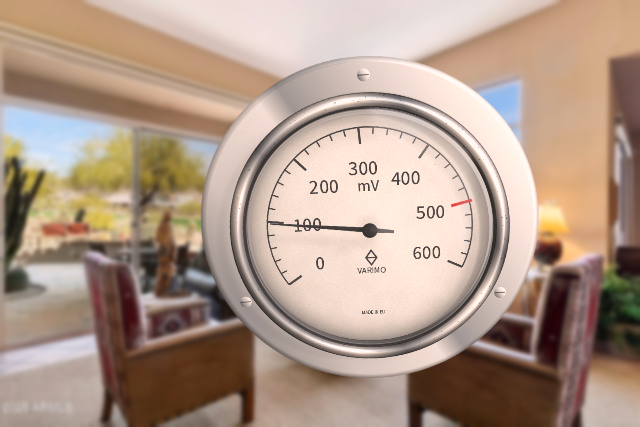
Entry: value=100 unit=mV
